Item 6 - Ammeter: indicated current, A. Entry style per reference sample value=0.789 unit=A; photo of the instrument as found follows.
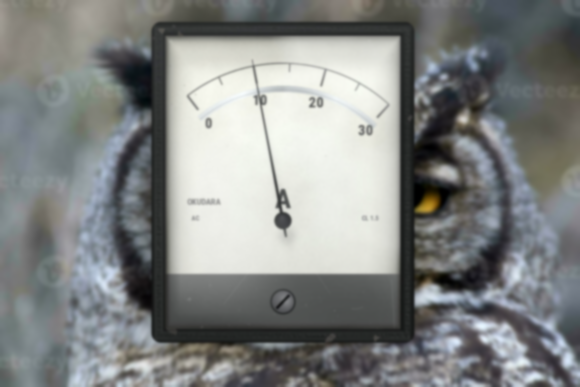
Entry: value=10 unit=A
